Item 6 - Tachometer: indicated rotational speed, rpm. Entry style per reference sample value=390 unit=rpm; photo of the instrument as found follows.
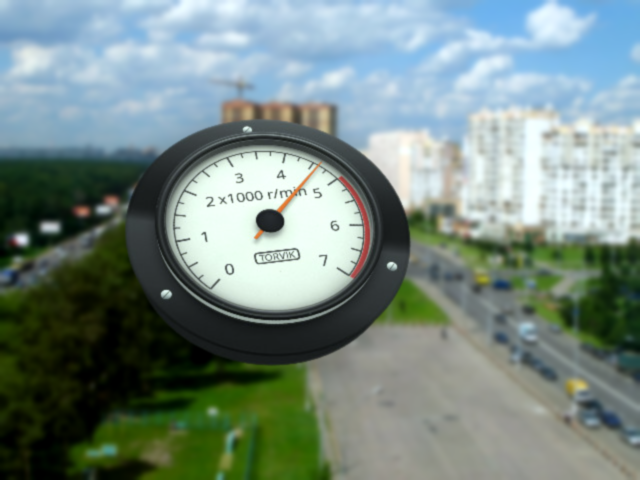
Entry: value=4625 unit=rpm
